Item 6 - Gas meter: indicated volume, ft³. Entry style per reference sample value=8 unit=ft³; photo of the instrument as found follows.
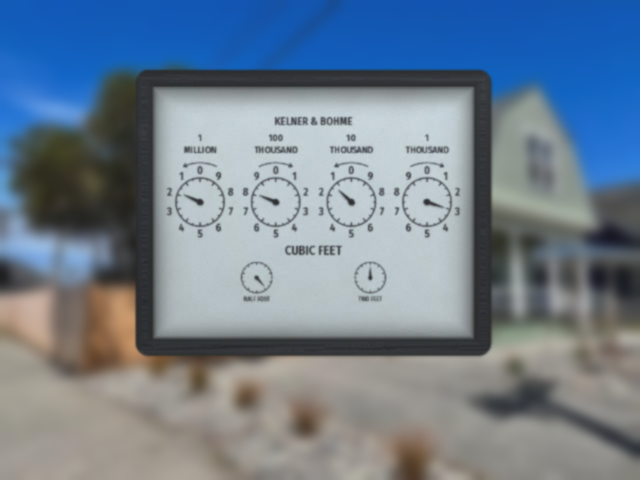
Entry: value=181300 unit=ft³
